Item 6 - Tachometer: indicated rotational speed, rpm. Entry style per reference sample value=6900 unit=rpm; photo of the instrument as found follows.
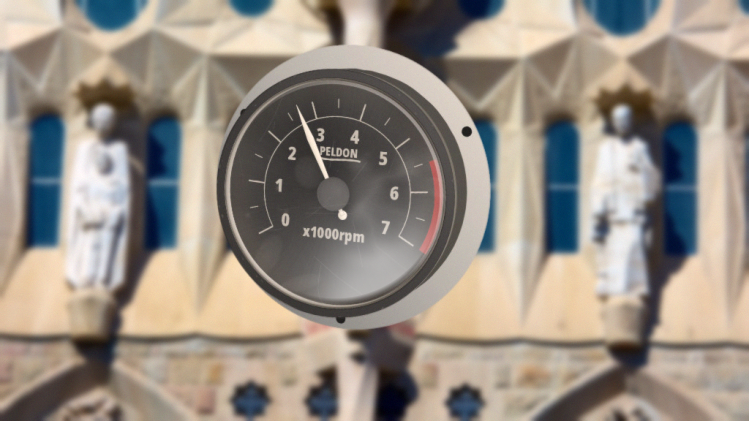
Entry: value=2750 unit=rpm
